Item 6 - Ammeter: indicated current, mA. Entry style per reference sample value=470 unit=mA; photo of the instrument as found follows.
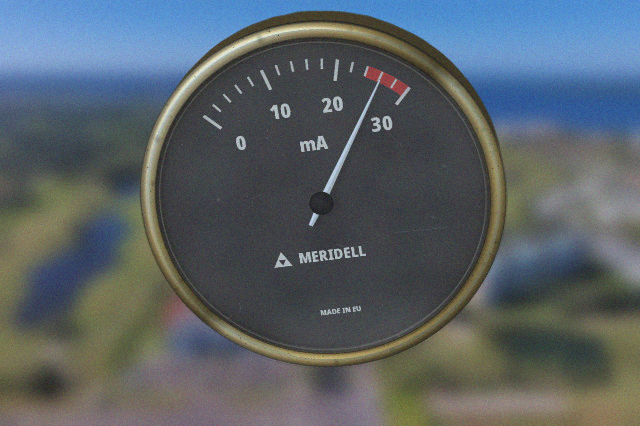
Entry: value=26 unit=mA
